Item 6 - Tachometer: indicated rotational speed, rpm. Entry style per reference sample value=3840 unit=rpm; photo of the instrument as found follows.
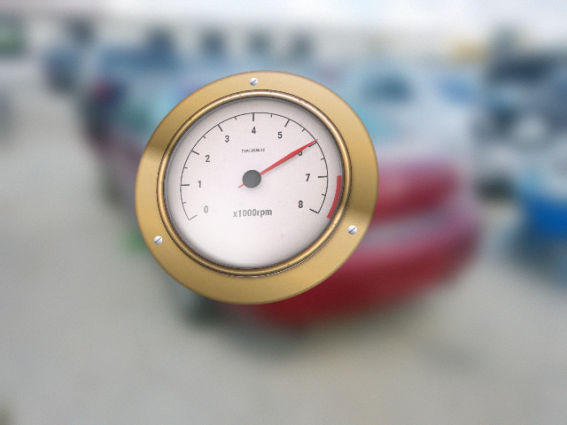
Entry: value=6000 unit=rpm
